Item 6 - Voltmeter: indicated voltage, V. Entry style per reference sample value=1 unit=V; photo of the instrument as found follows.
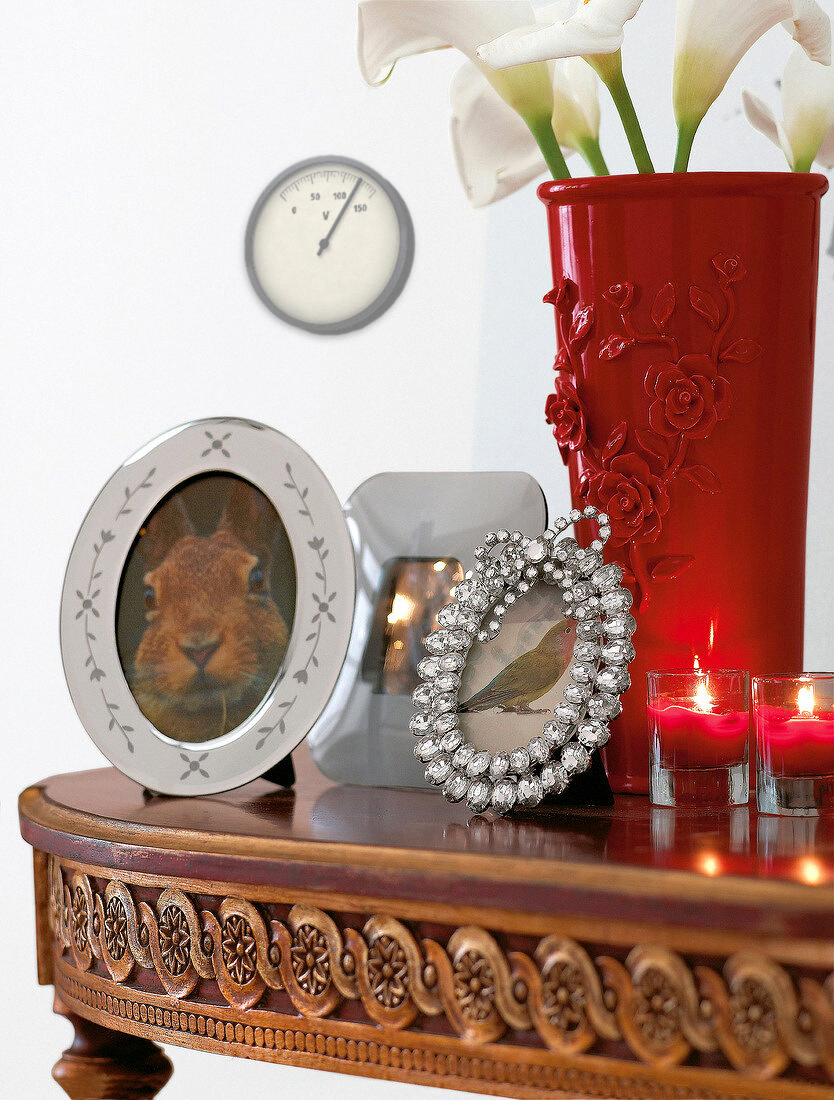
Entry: value=125 unit=V
